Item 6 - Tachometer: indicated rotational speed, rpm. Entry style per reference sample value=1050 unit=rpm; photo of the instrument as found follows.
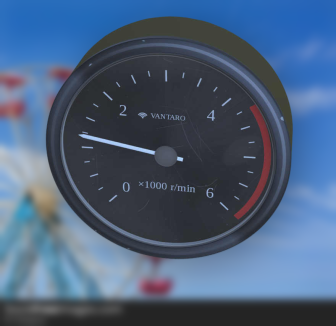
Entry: value=1250 unit=rpm
